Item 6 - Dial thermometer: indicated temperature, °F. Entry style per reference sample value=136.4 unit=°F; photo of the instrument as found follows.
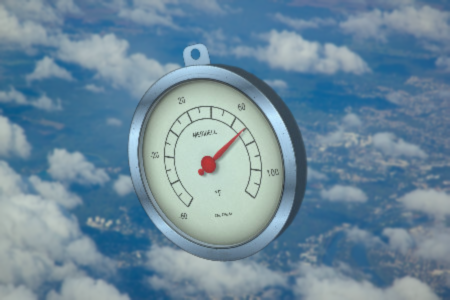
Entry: value=70 unit=°F
